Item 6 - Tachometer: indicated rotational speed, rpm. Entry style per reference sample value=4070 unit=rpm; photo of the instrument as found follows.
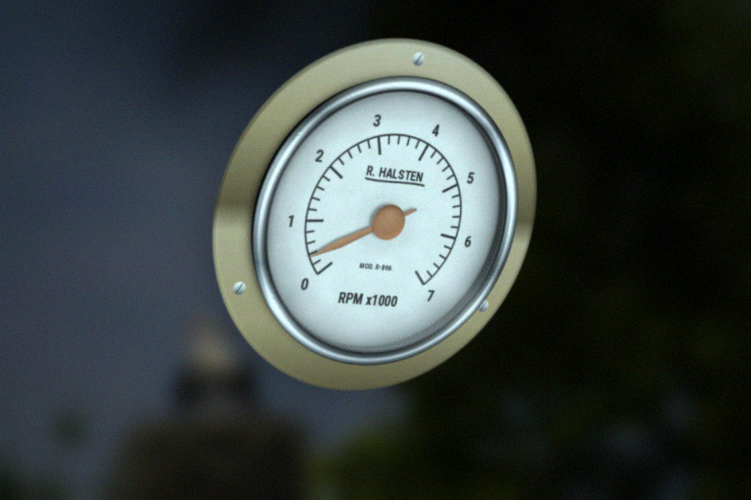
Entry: value=400 unit=rpm
